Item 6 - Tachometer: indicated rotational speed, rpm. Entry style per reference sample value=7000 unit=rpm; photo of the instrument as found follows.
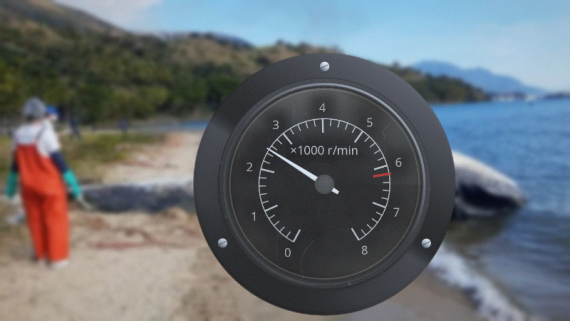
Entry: value=2500 unit=rpm
